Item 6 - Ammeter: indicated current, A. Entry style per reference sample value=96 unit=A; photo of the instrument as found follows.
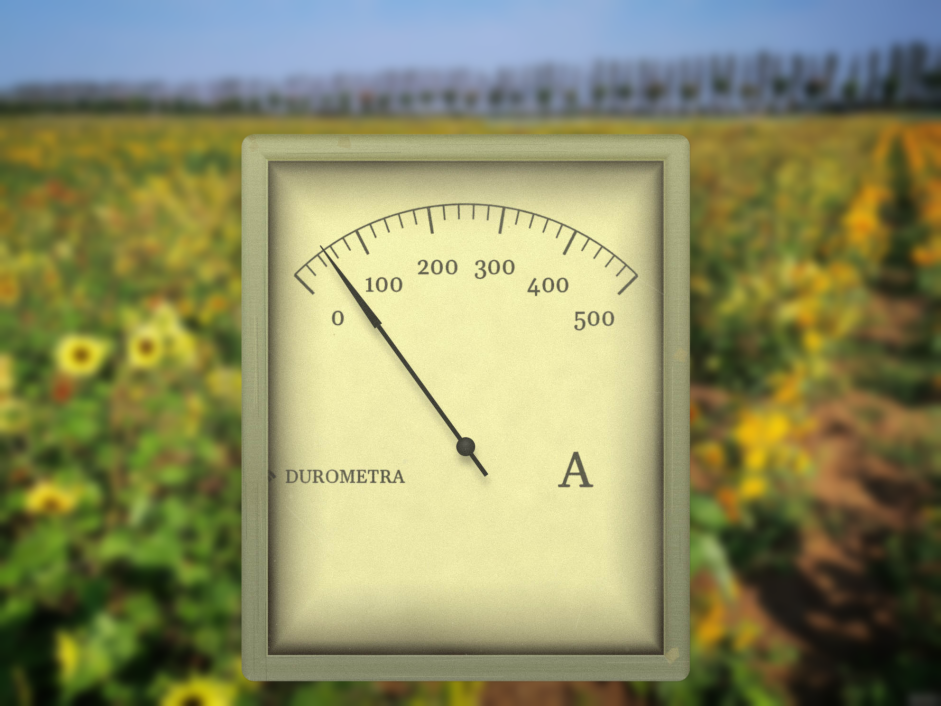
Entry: value=50 unit=A
